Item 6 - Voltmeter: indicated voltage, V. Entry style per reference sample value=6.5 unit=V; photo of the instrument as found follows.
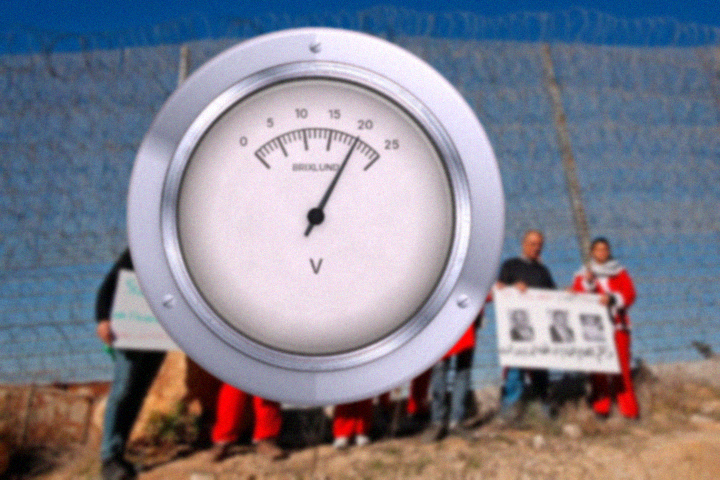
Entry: value=20 unit=V
